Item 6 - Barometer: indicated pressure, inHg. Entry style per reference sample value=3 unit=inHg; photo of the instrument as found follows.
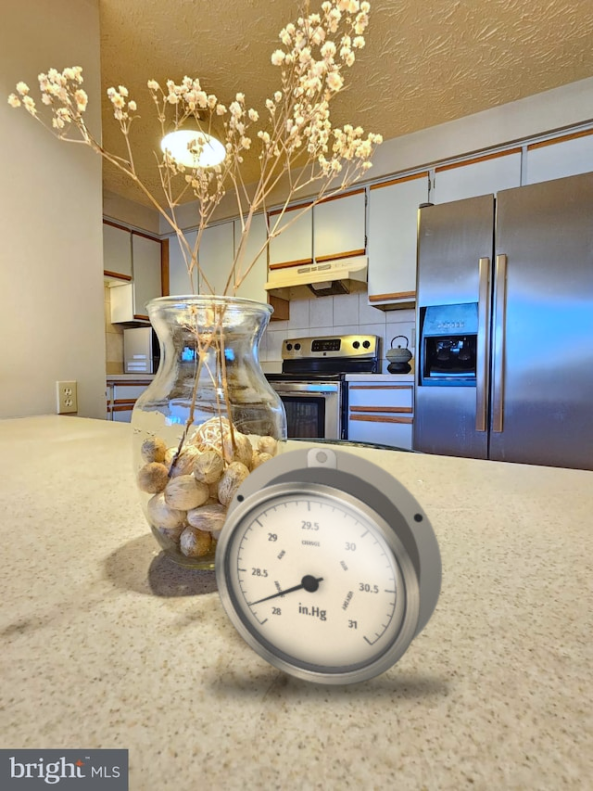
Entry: value=28.2 unit=inHg
